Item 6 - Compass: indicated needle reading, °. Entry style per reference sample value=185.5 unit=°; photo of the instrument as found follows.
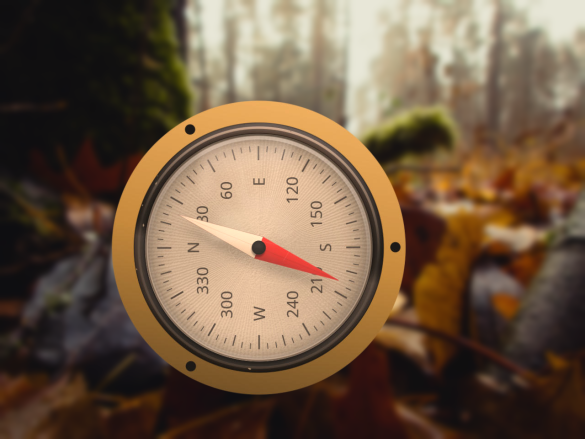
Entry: value=202.5 unit=°
